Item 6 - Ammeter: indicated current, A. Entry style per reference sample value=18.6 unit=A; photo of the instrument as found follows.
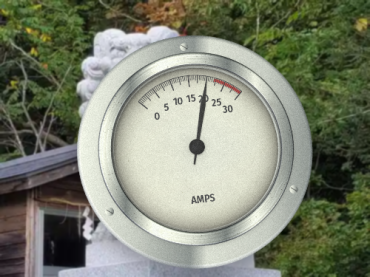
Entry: value=20 unit=A
